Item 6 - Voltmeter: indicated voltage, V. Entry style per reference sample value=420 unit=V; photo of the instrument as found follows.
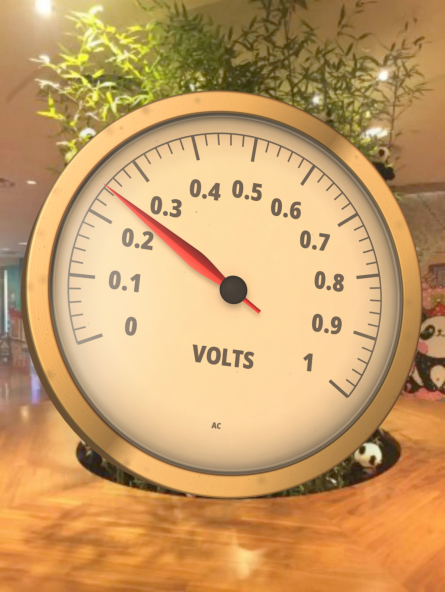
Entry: value=0.24 unit=V
